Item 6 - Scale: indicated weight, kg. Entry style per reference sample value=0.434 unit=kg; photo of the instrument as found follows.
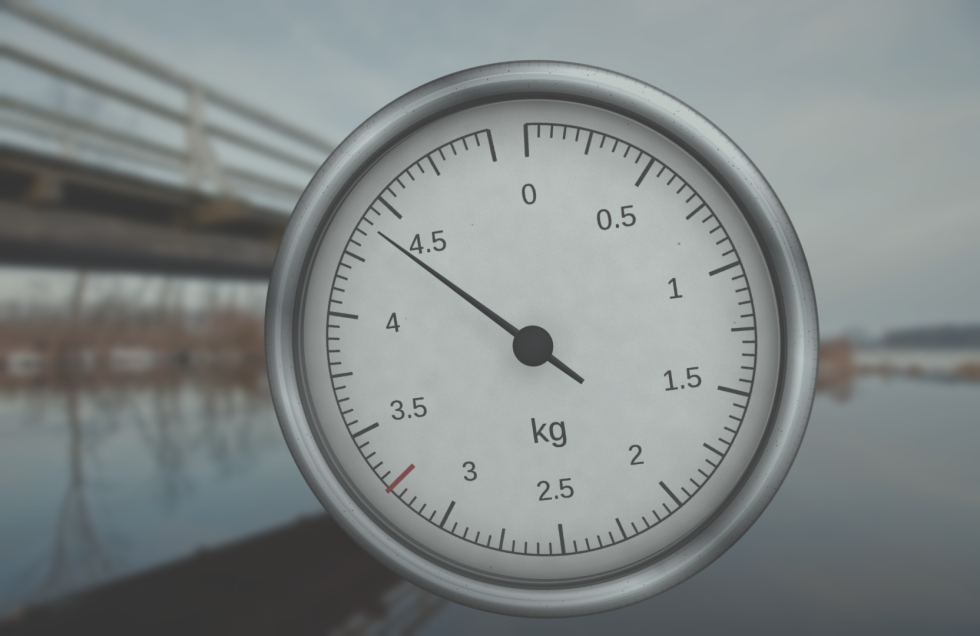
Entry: value=4.4 unit=kg
